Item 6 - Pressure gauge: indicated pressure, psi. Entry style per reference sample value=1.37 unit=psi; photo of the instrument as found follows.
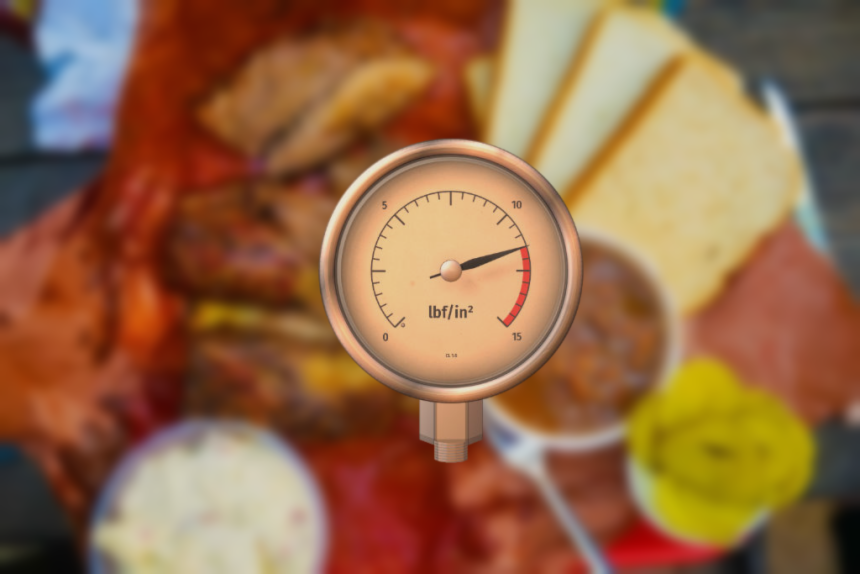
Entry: value=11.5 unit=psi
